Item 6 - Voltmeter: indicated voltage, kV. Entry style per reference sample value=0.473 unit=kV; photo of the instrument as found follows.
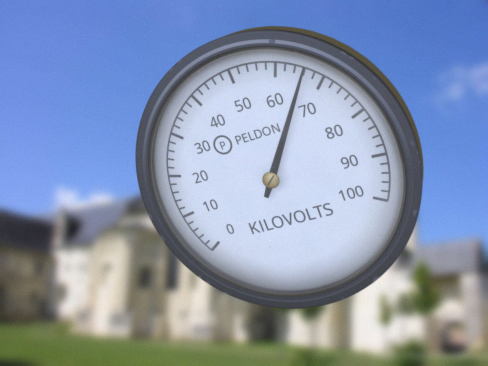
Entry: value=66 unit=kV
